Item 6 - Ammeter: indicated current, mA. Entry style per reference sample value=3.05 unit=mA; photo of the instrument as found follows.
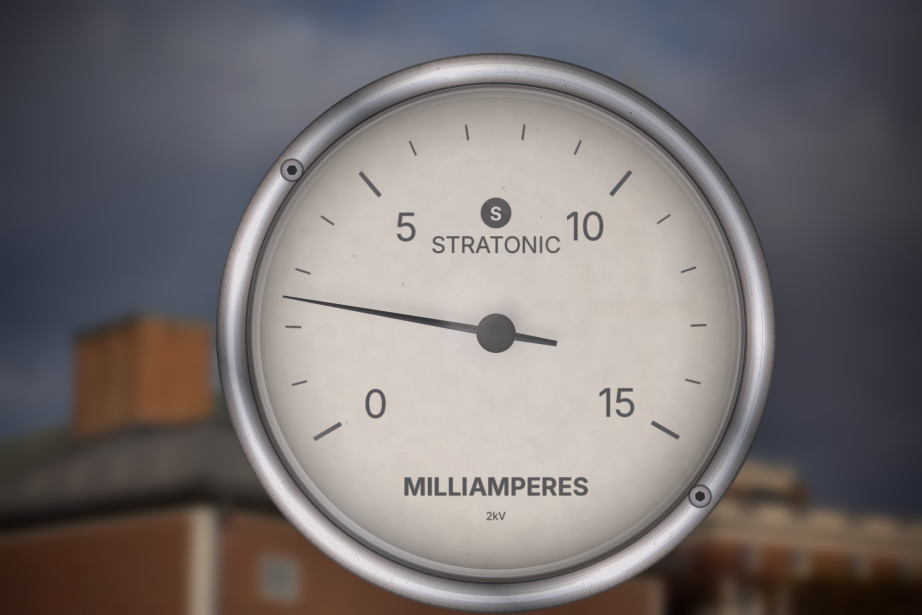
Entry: value=2.5 unit=mA
